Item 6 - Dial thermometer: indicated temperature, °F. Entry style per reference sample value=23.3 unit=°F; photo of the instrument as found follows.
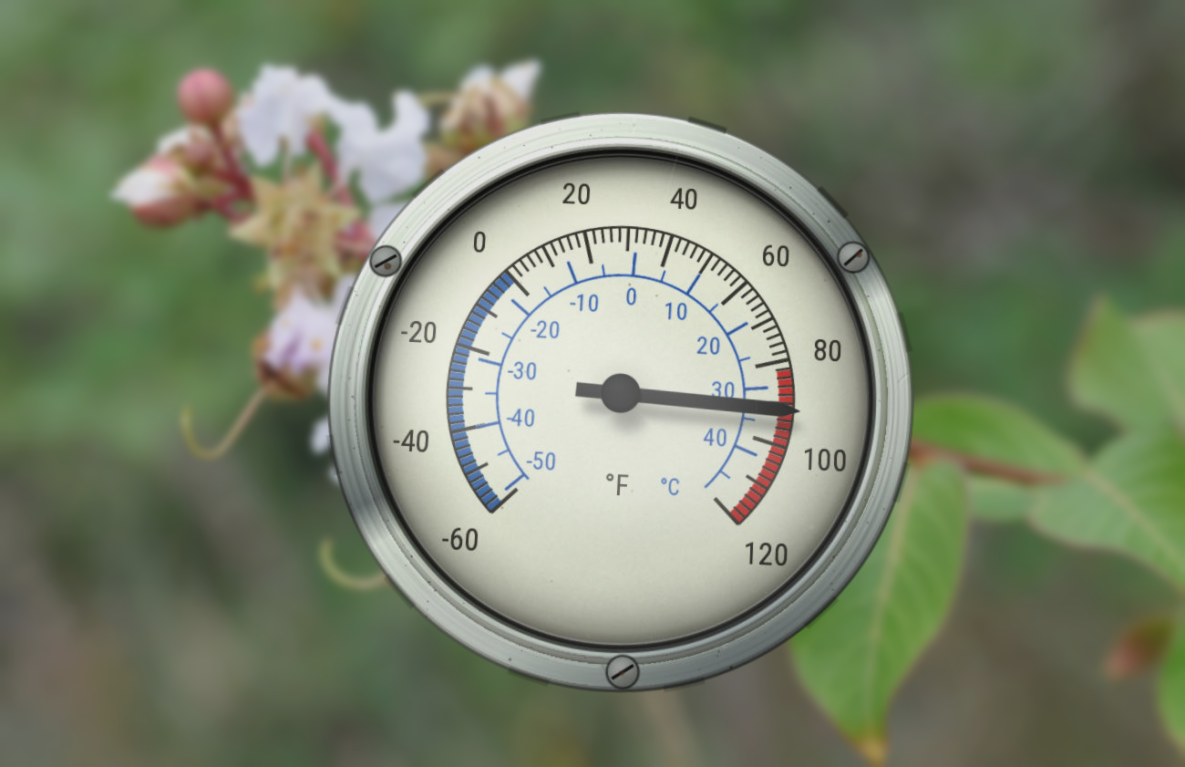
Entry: value=92 unit=°F
